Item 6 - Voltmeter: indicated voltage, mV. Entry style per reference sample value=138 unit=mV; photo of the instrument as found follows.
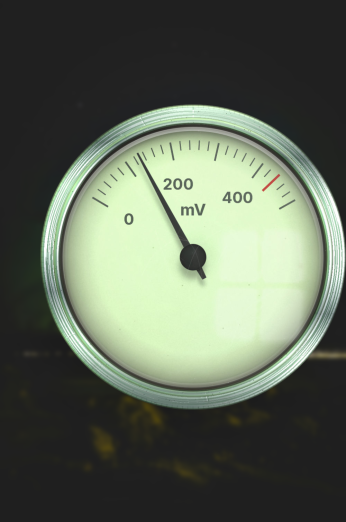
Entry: value=130 unit=mV
